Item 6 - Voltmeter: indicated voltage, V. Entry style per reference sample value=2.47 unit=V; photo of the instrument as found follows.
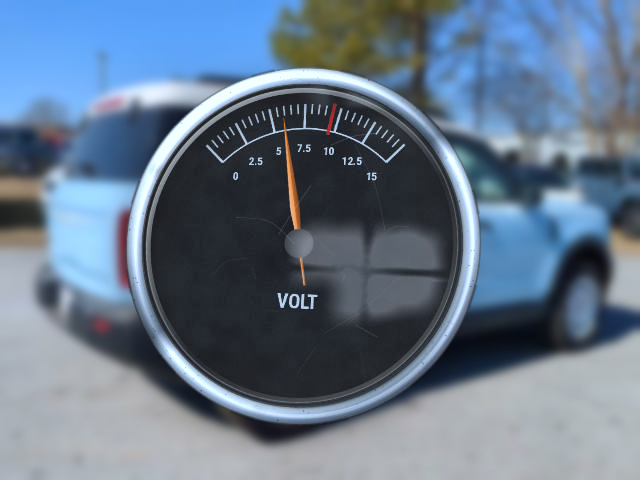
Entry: value=6 unit=V
